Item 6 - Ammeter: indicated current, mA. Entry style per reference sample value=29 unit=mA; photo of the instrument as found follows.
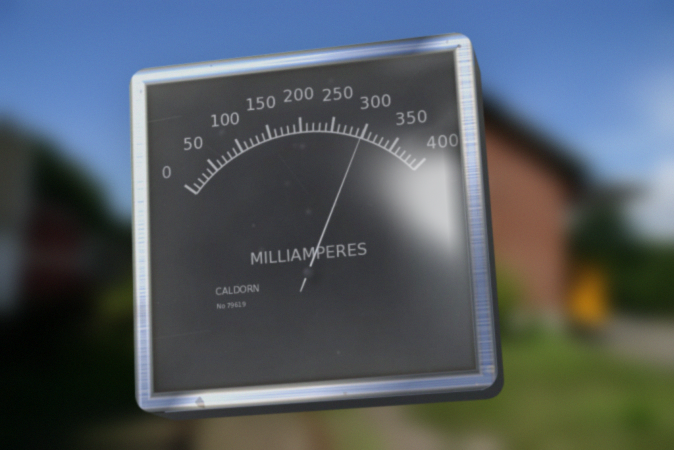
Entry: value=300 unit=mA
